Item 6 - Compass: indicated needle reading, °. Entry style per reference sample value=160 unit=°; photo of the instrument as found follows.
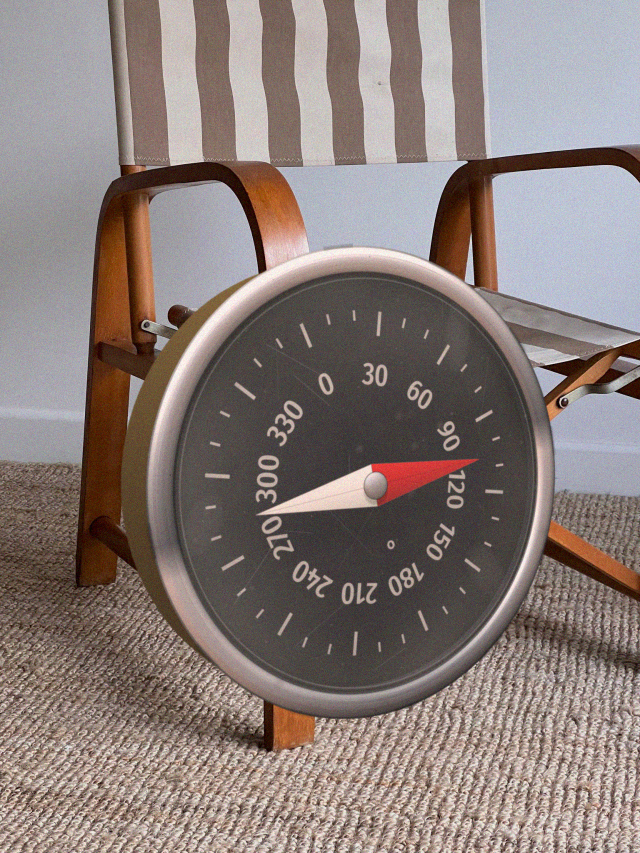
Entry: value=105 unit=°
